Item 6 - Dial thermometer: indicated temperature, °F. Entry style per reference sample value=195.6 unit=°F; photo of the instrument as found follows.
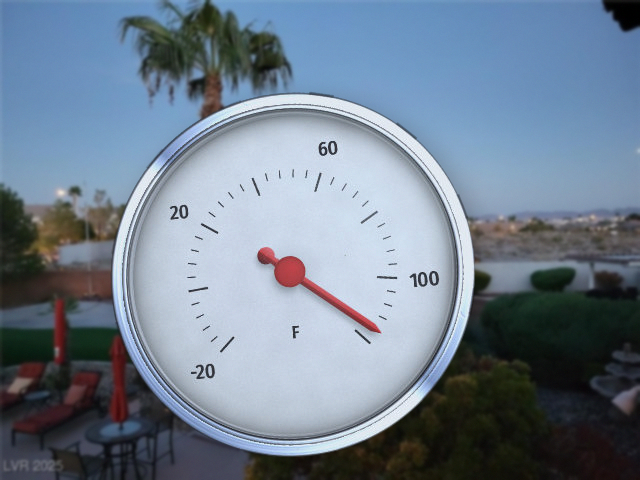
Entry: value=116 unit=°F
